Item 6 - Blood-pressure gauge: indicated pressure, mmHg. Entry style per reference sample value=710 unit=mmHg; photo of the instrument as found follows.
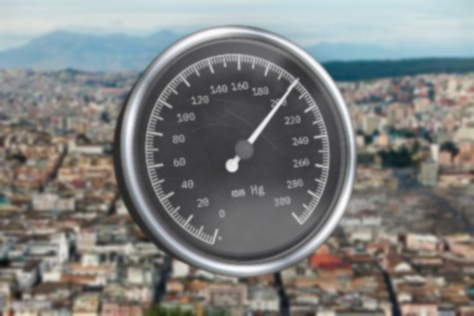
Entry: value=200 unit=mmHg
